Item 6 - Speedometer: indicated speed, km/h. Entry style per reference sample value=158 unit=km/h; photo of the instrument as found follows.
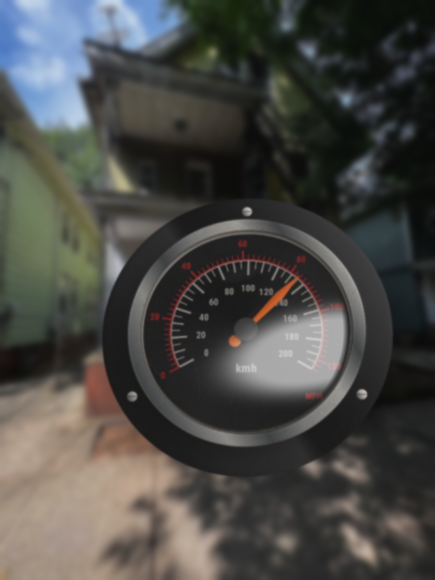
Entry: value=135 unit=km/h
